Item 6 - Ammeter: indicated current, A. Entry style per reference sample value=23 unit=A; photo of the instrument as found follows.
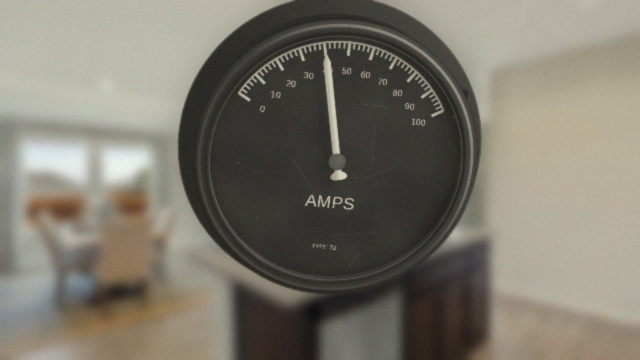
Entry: value=40 unit=A
